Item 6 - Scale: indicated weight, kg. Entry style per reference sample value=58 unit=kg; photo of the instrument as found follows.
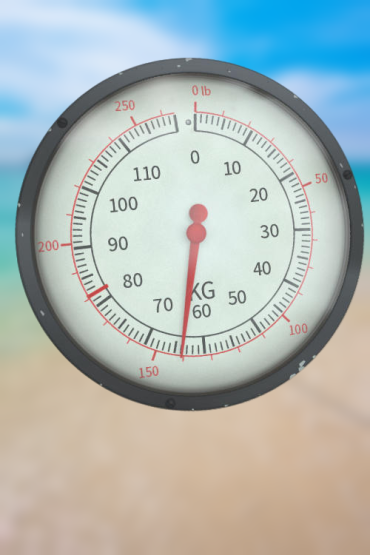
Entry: value=64 unit=kg
